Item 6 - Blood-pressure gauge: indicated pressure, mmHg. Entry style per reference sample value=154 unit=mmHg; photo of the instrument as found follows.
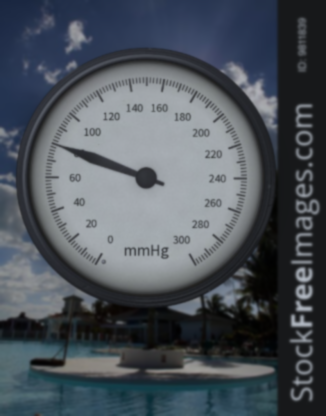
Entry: value=80 unit=mmHg
